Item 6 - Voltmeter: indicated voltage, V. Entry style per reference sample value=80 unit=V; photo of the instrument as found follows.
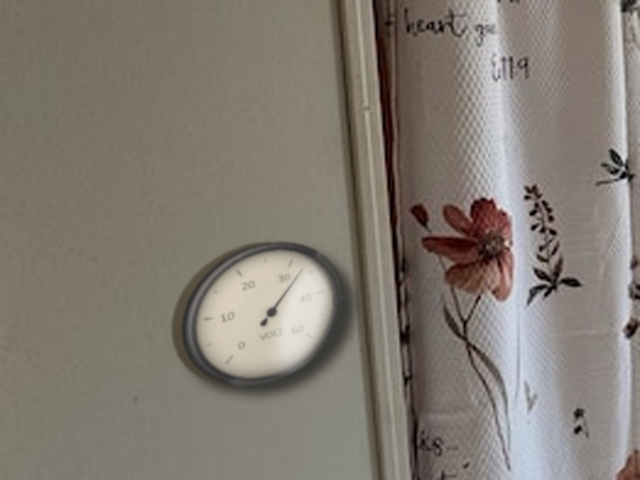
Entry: value=32.5 unit=V
